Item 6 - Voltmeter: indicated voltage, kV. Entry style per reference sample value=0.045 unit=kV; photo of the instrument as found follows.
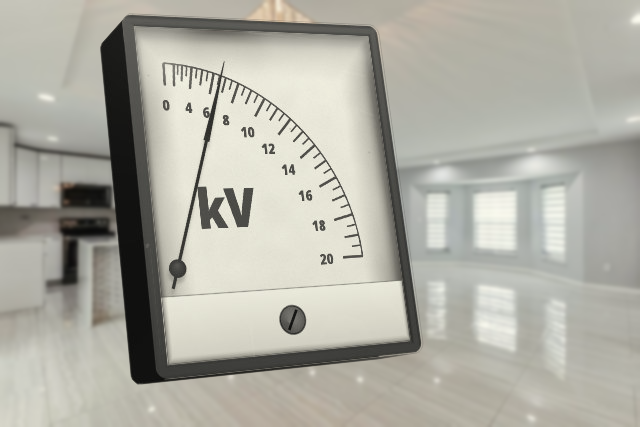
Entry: value=6.5 unit=kV
